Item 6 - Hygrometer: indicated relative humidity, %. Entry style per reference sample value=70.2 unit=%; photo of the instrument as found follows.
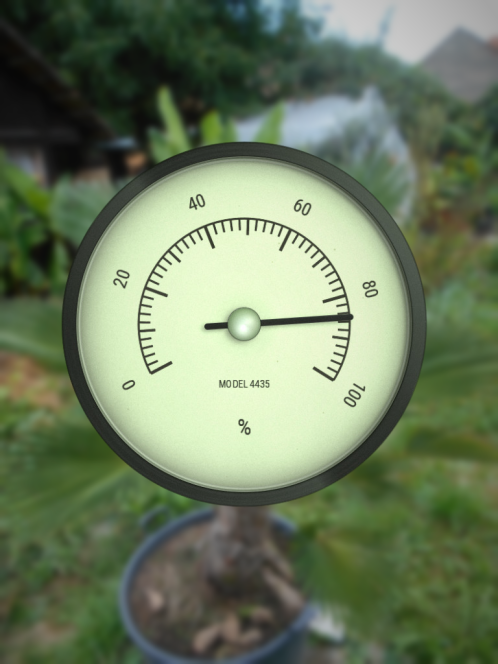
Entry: value=85 unit=%
